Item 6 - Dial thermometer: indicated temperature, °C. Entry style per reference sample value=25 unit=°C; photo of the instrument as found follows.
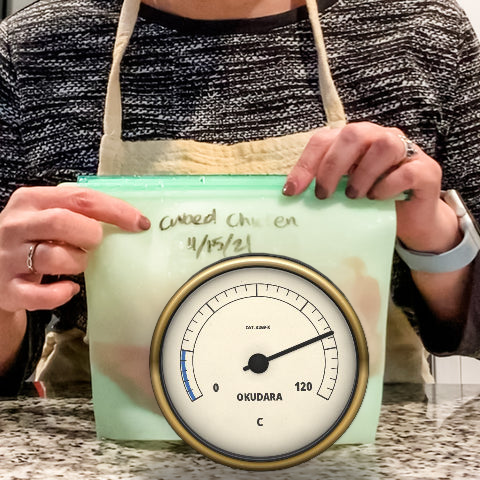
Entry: value=94 unit=°C
